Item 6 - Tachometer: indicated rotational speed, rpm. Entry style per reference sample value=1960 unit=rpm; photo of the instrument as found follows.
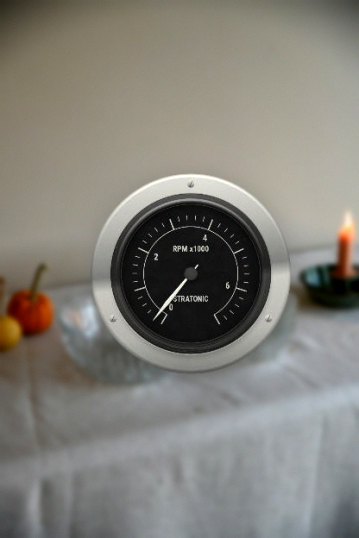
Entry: value=200 unit=rpm
